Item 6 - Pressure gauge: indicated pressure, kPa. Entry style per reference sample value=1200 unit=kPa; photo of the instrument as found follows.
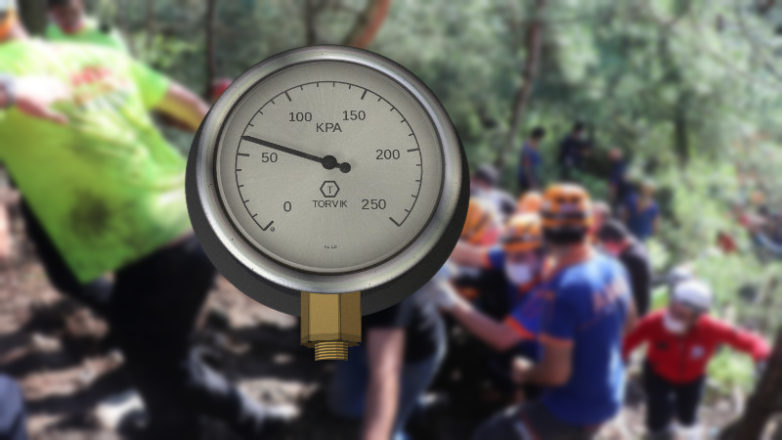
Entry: value=60 unit=kPa
